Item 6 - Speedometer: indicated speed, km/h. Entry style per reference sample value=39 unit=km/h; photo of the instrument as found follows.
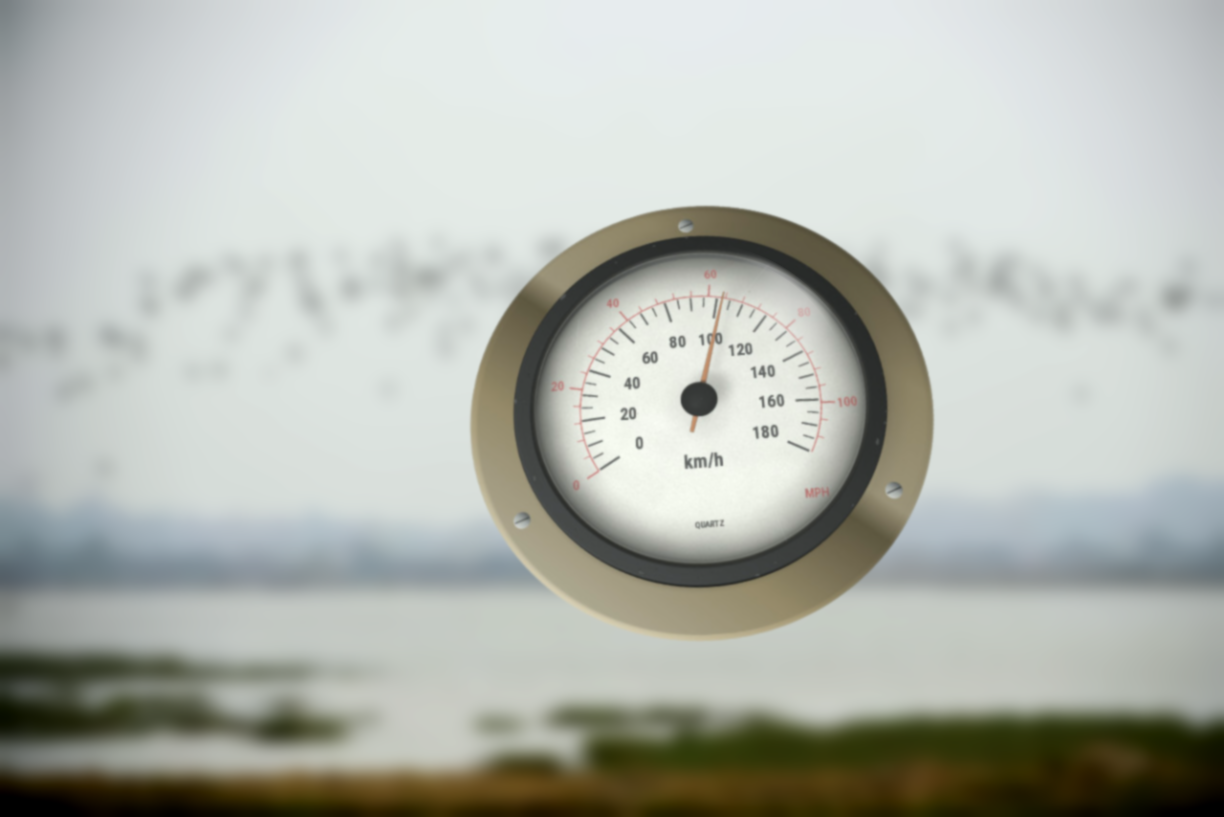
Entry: value=102.5 unit=km/h
